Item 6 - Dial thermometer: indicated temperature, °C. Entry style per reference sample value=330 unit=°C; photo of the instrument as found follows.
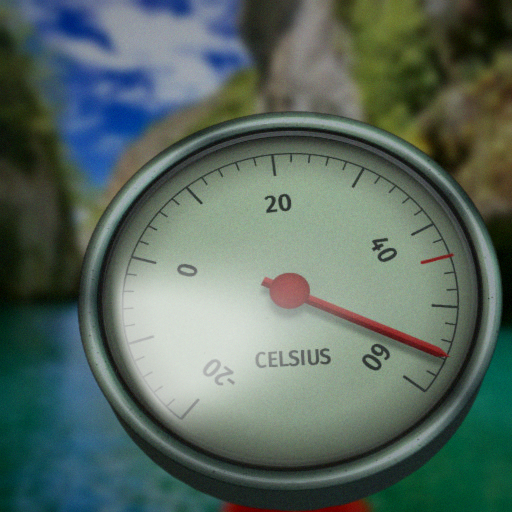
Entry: value=56 unit=°C
